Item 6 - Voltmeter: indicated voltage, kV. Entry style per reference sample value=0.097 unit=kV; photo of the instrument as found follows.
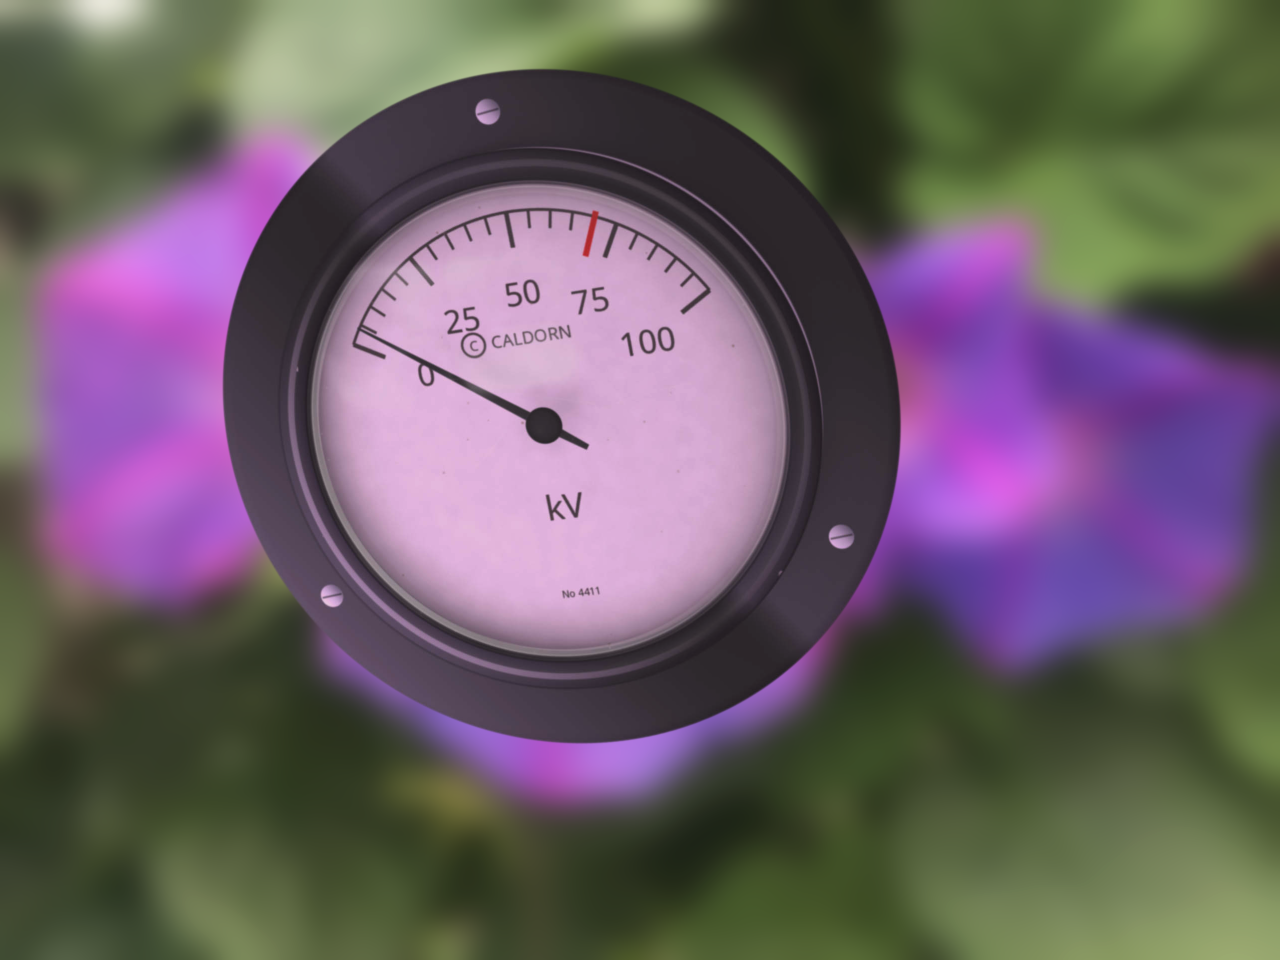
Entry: value=5 unit=kV
